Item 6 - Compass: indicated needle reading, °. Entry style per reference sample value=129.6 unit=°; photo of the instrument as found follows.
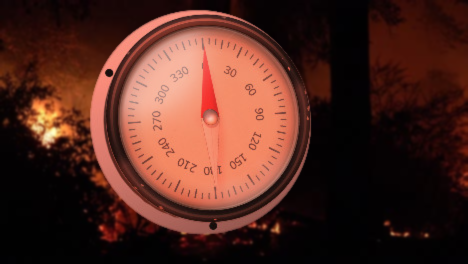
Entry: value=0 unit=°
